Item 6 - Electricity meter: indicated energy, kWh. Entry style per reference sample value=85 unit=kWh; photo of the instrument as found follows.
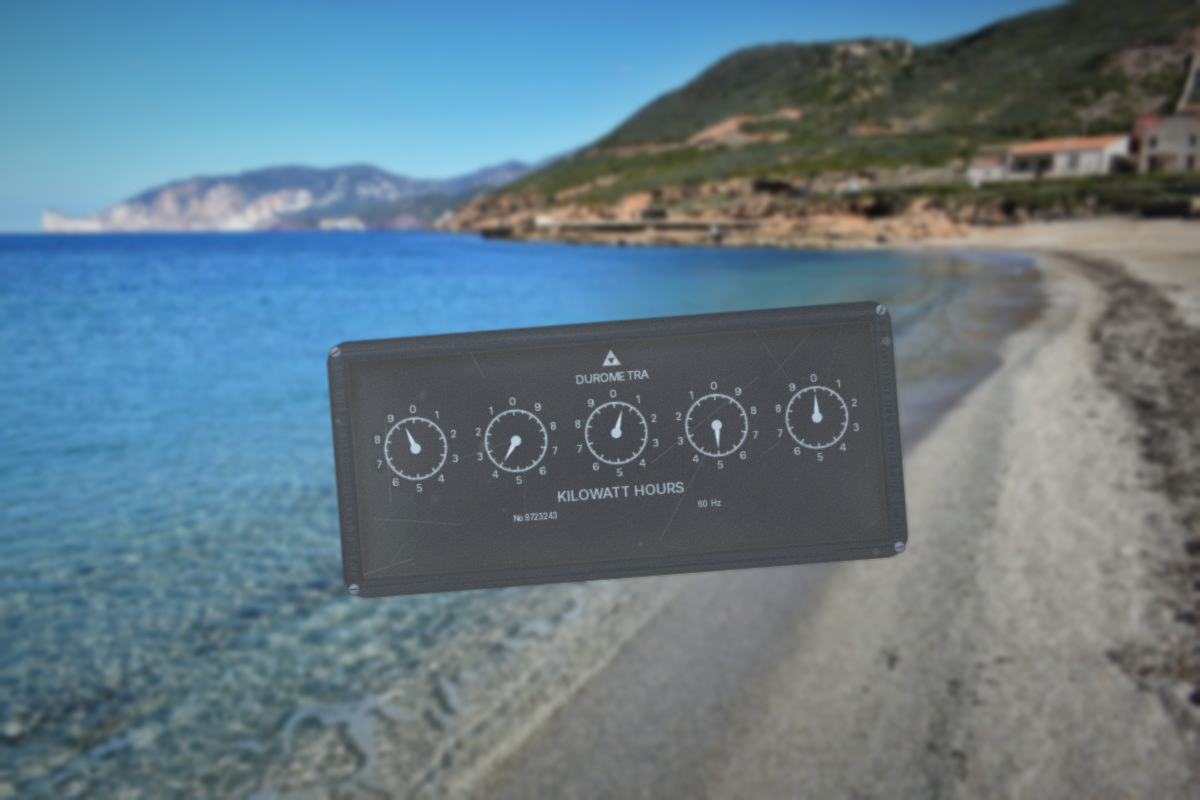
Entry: value=94050 unit=kWh
